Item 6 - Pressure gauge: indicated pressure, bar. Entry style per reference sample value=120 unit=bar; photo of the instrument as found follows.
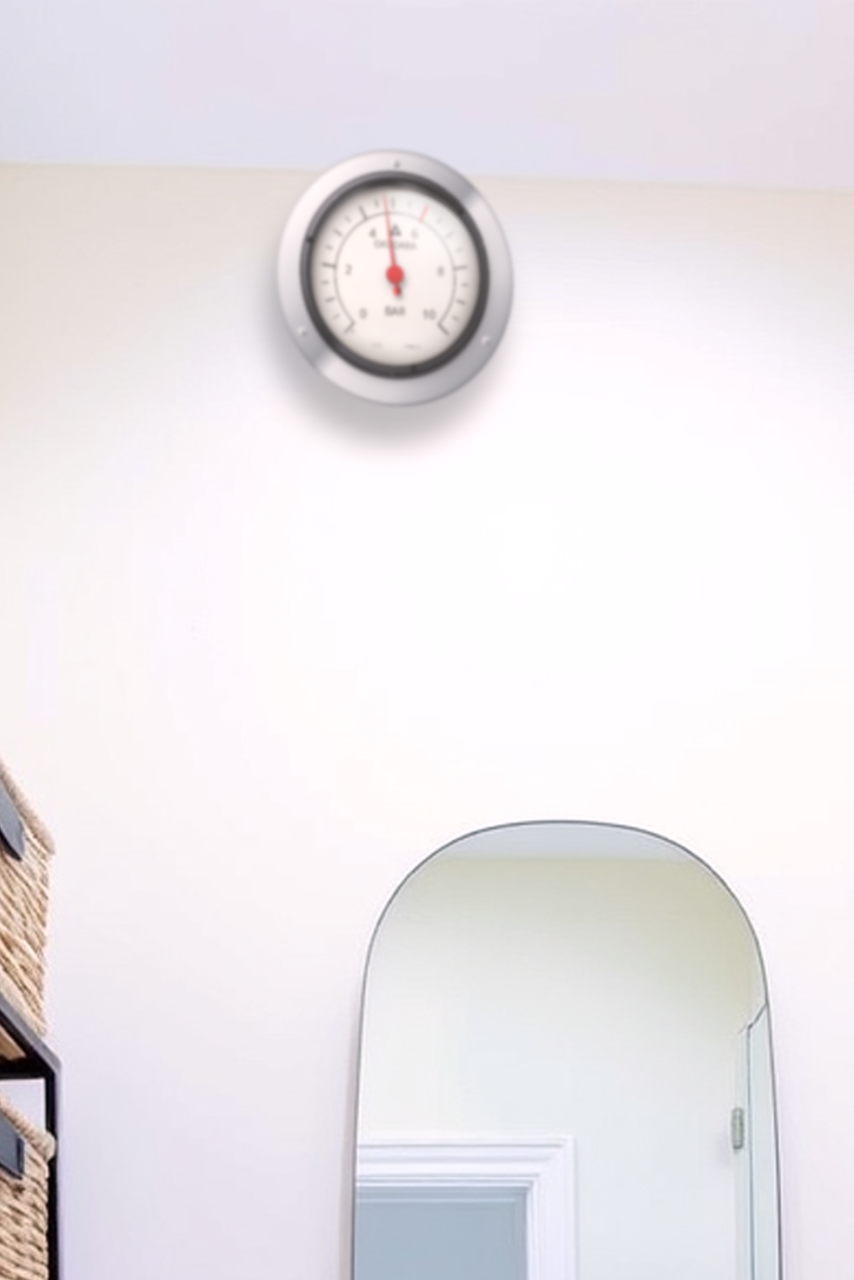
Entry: value=4.75 unit=bar
